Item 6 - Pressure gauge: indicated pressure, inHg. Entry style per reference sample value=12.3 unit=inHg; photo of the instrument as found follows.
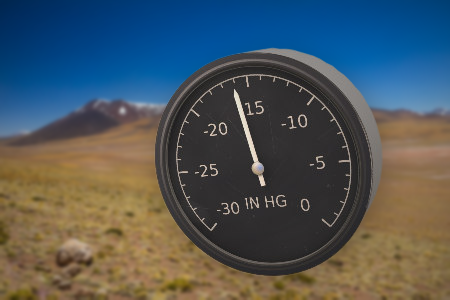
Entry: value=-16 unit=inHg
